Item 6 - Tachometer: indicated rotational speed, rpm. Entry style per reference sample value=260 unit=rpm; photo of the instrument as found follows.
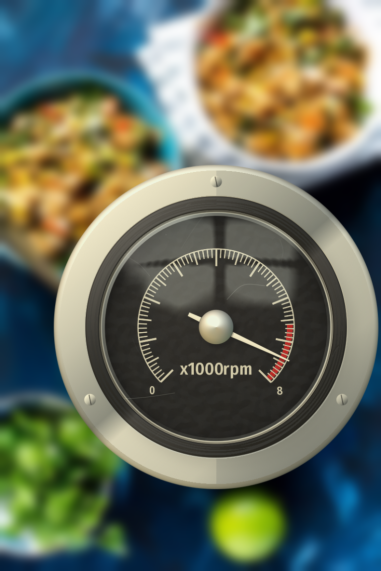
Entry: value=7400 unit=rpm
